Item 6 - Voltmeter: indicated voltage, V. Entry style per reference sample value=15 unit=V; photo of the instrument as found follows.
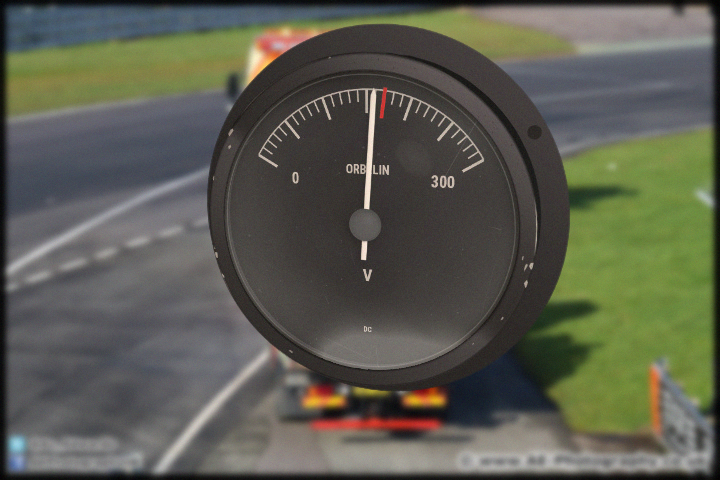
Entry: value=160 unit=V
